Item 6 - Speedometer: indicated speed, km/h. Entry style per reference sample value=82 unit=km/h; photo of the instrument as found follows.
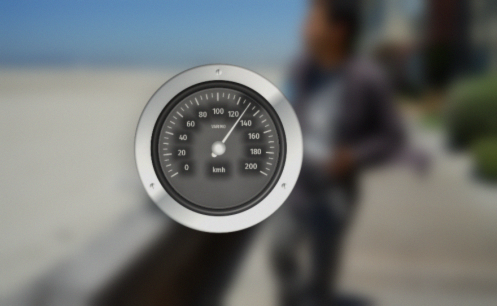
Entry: value=130 unit=km/h
